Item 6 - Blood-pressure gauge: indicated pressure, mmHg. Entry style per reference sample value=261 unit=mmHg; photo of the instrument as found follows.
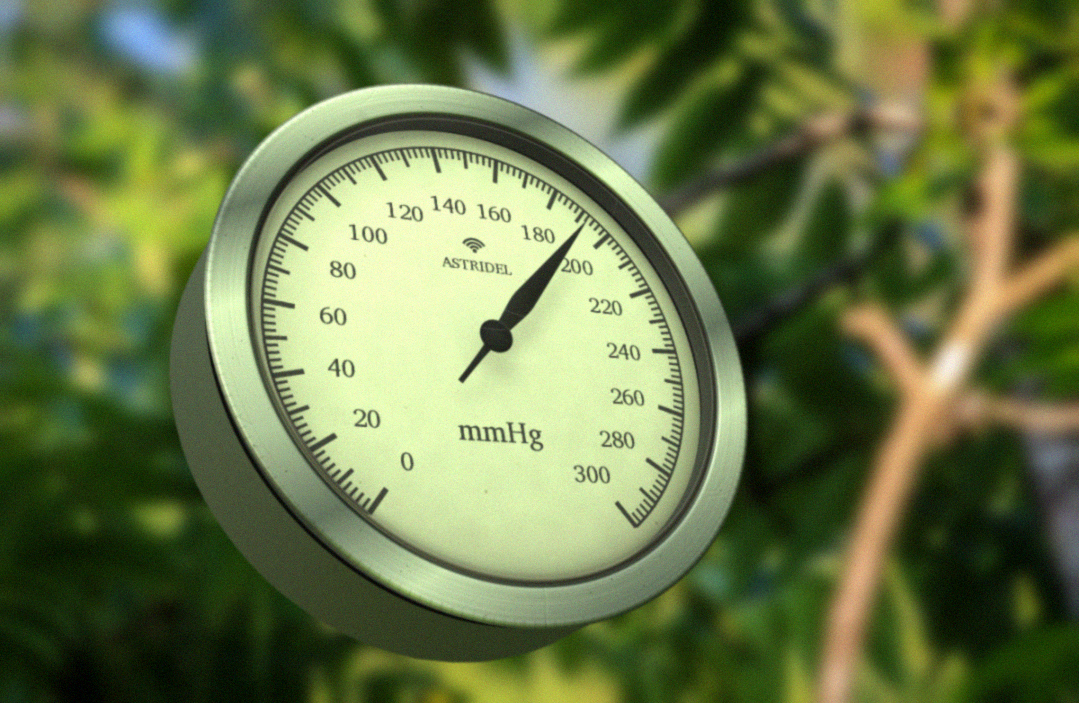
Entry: value=192 unit=mmHg
